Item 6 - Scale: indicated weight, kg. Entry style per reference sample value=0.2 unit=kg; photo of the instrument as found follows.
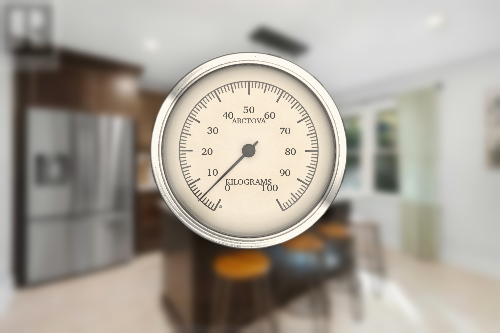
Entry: value=5 unit=kg
